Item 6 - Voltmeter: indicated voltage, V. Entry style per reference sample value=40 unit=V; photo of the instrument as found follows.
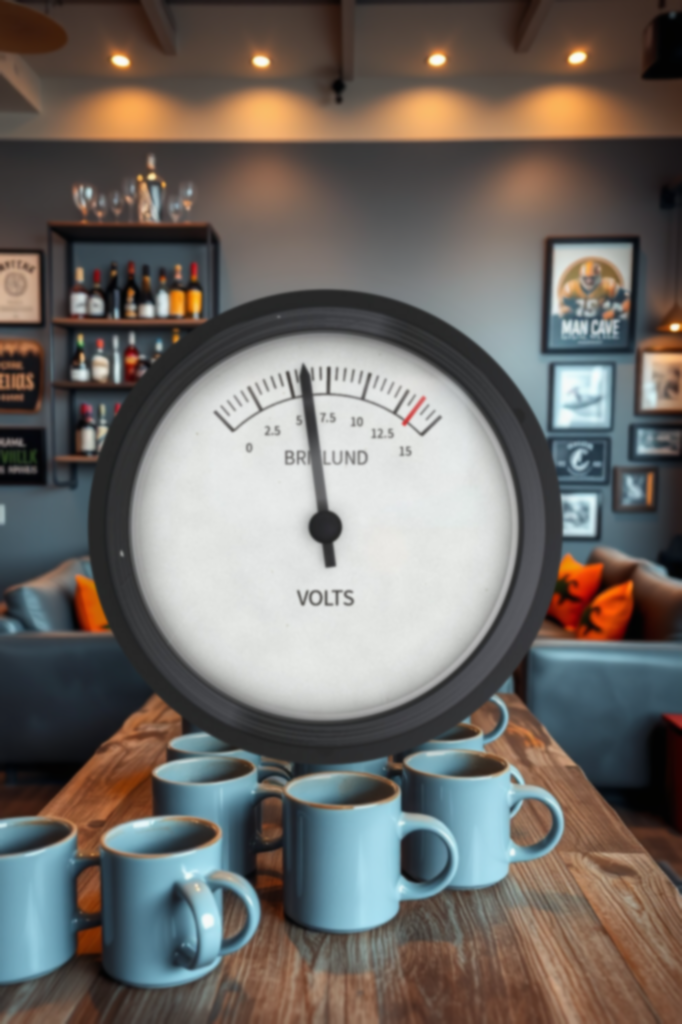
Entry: value=6 unit=V
